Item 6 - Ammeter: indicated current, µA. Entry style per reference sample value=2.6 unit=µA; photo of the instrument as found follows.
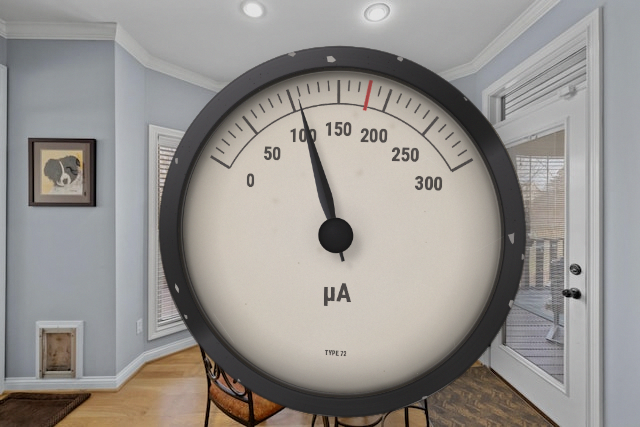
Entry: value=110 unit=µA
